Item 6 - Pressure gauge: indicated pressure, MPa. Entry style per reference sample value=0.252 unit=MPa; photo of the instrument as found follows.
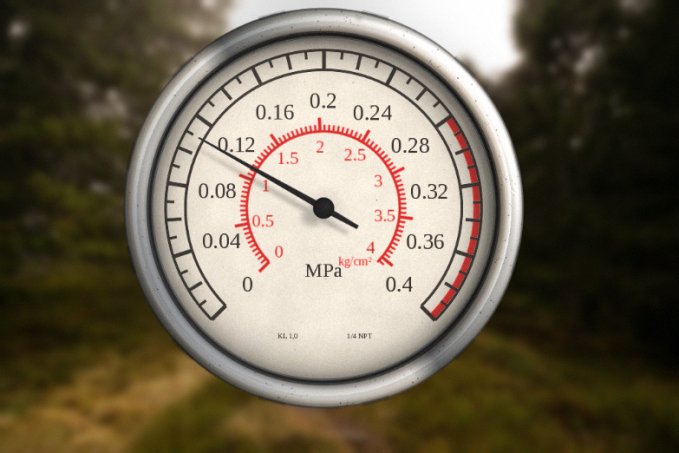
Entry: value=0.11 unit=MPa
